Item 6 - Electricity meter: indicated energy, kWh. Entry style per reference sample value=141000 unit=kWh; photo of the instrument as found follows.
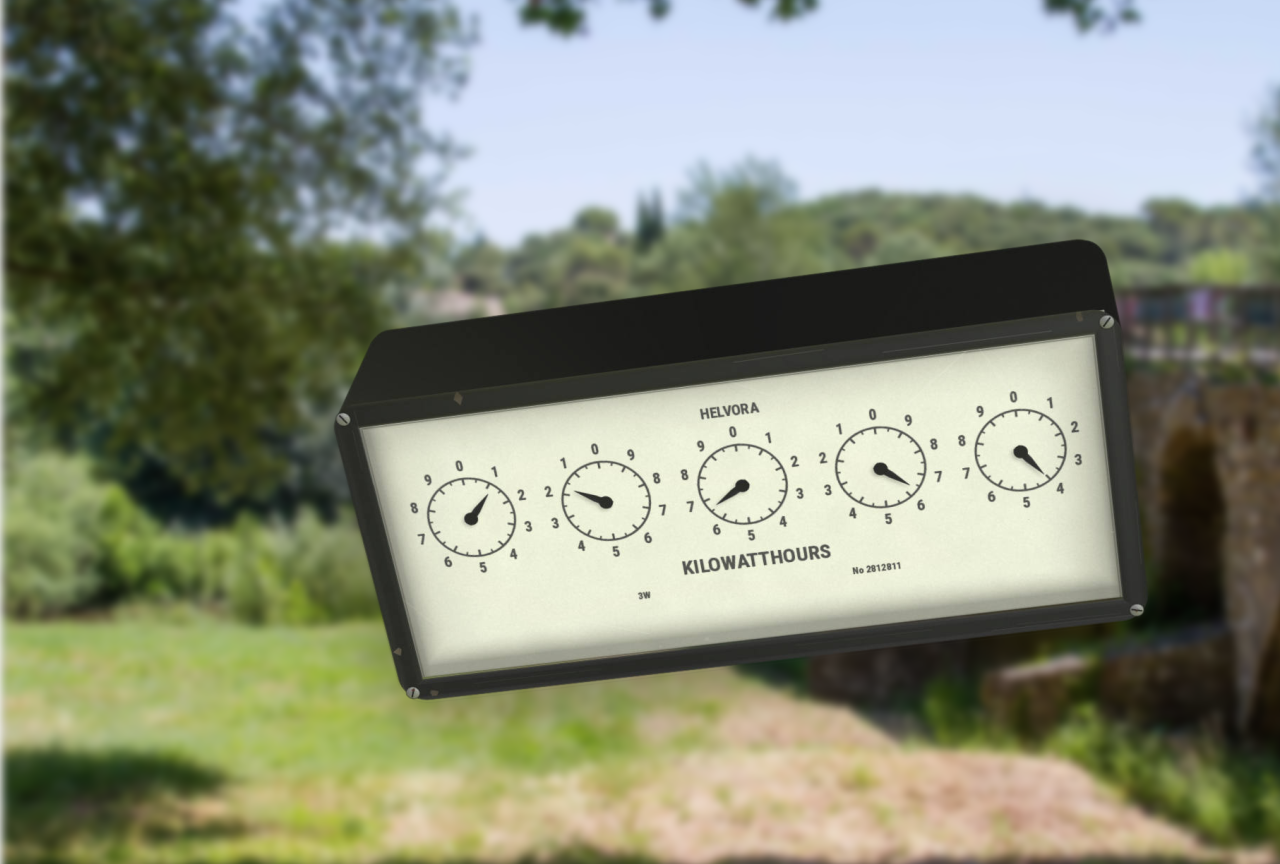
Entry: value=11664 unit=kWh
